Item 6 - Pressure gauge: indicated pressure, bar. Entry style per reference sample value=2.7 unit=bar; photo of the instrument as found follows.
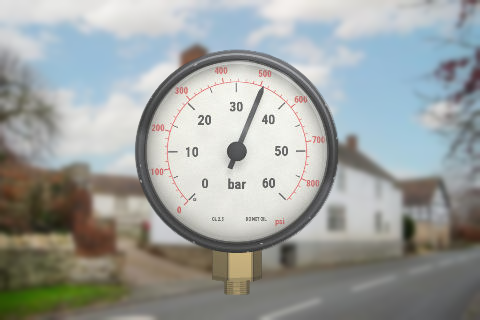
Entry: value=35 unit=bar
